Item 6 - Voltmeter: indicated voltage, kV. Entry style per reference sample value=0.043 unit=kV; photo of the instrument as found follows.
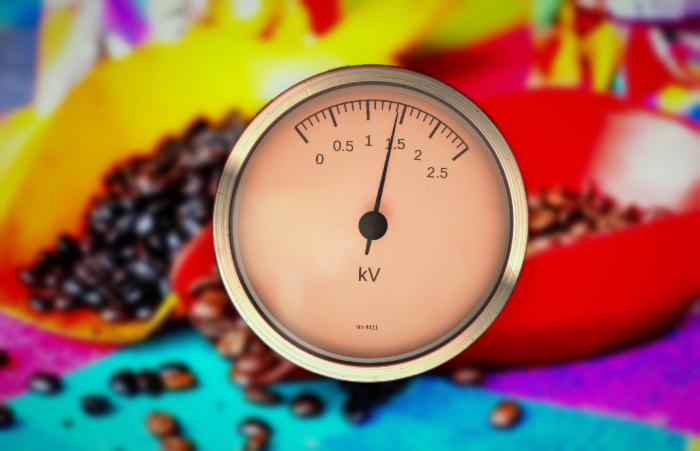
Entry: value=1.4 unit=kV
